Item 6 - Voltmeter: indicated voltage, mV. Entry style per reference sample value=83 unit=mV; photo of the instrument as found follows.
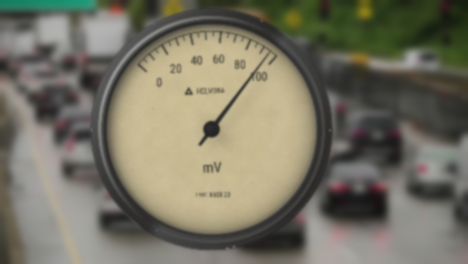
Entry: value=95 unit=mV
